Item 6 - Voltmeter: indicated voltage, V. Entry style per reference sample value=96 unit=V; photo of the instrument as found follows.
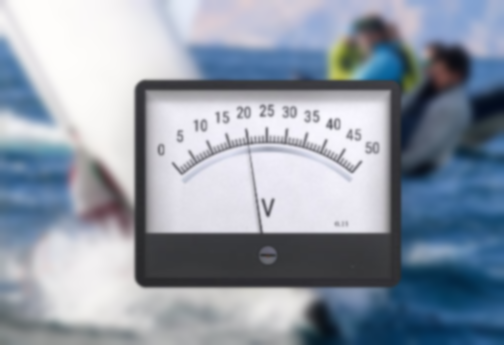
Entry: value=20 unit=V
